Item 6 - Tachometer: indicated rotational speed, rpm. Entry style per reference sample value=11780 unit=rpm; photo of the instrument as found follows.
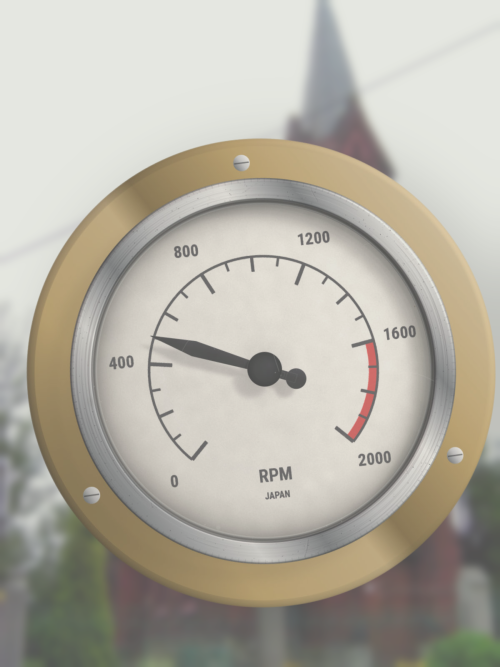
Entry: value=500 unit=rpm
